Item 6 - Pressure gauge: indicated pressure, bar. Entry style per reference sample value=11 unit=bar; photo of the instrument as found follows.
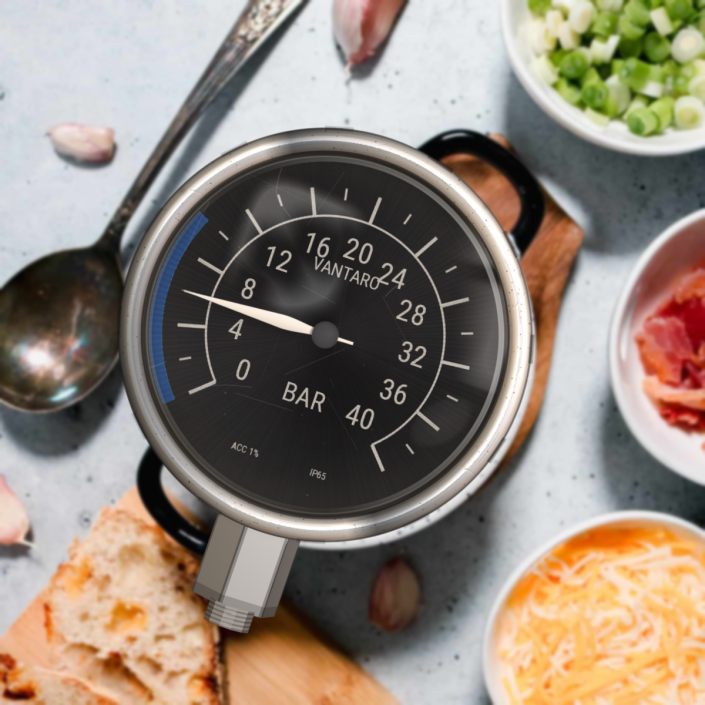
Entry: value=6 unit=bar
